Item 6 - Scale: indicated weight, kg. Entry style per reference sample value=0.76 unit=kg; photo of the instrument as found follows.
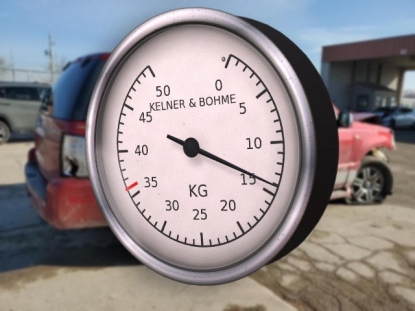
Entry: value=14 unit=kg
